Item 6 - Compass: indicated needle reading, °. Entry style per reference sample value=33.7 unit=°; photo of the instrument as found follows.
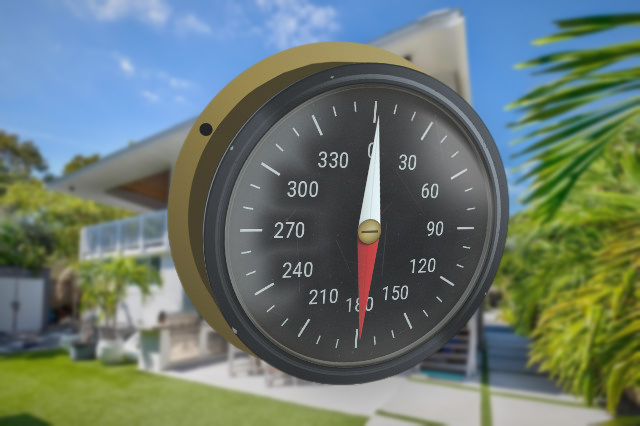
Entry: value=180 unit=°
